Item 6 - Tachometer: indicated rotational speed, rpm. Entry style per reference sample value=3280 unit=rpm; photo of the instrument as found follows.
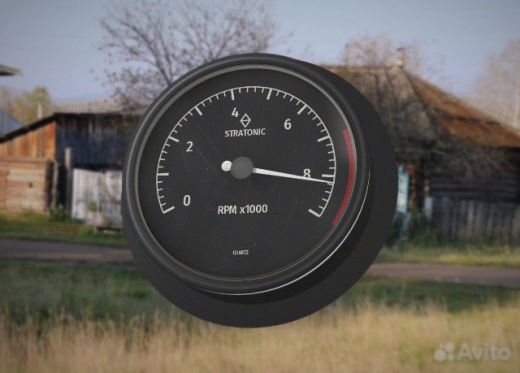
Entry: value=8200 unit=rpm
